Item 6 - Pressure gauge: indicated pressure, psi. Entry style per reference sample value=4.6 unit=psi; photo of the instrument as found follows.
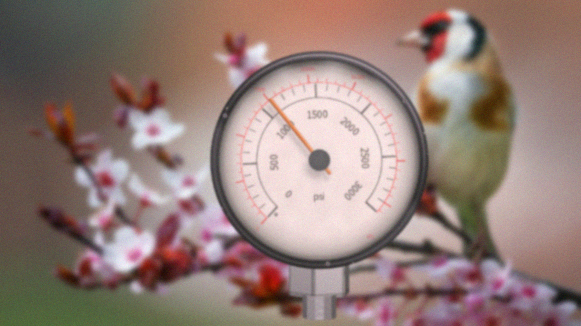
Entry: value=1100 unit=psi
